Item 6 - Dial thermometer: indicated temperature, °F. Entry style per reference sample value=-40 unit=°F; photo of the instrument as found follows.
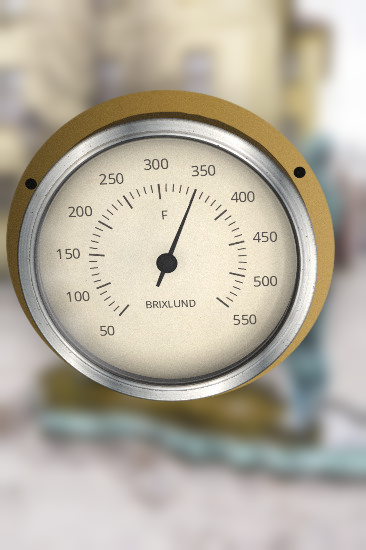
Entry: value=350 unit=°F
